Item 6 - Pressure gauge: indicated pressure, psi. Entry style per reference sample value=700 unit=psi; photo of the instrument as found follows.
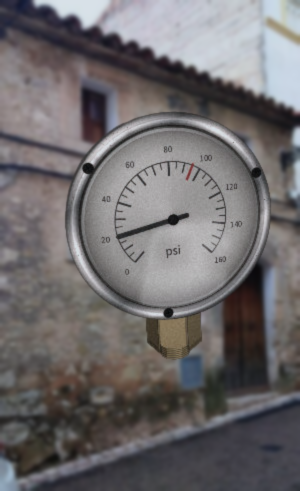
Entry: value=20 unit=psi
